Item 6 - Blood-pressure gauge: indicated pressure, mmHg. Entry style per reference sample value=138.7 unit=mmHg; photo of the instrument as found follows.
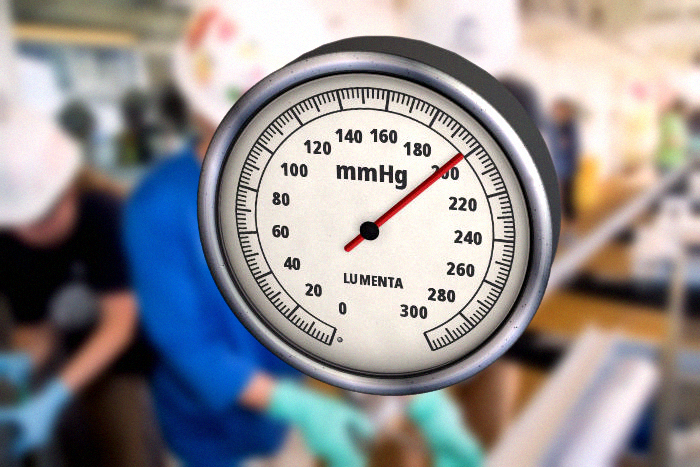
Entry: value=198 unit=mmHg
